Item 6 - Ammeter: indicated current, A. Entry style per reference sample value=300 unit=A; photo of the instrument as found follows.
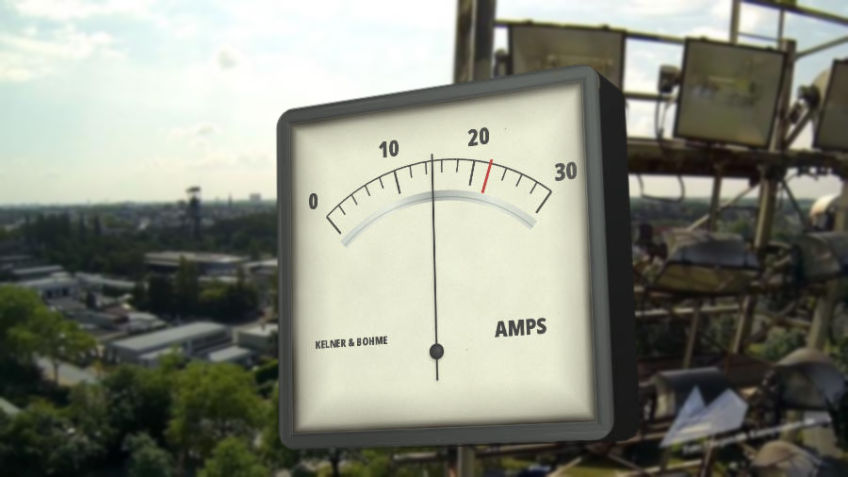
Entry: value=15 unit=A
